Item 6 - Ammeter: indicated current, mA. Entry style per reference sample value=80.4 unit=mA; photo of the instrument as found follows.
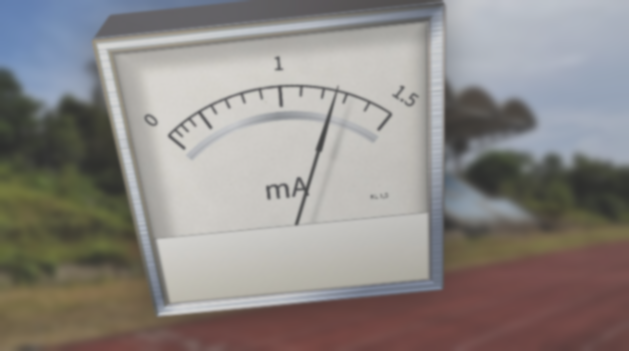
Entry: value=1.25 unit=mA
